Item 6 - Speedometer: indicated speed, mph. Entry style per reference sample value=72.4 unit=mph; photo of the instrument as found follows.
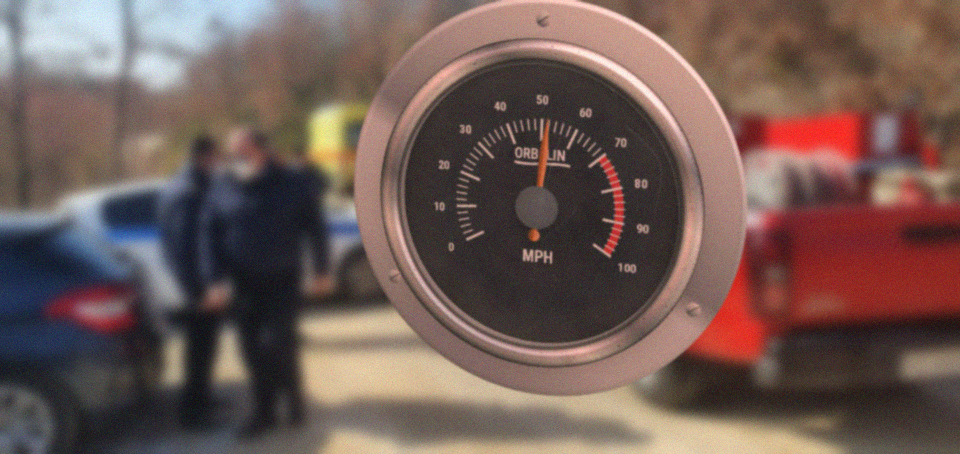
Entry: value=52 unit=mph
